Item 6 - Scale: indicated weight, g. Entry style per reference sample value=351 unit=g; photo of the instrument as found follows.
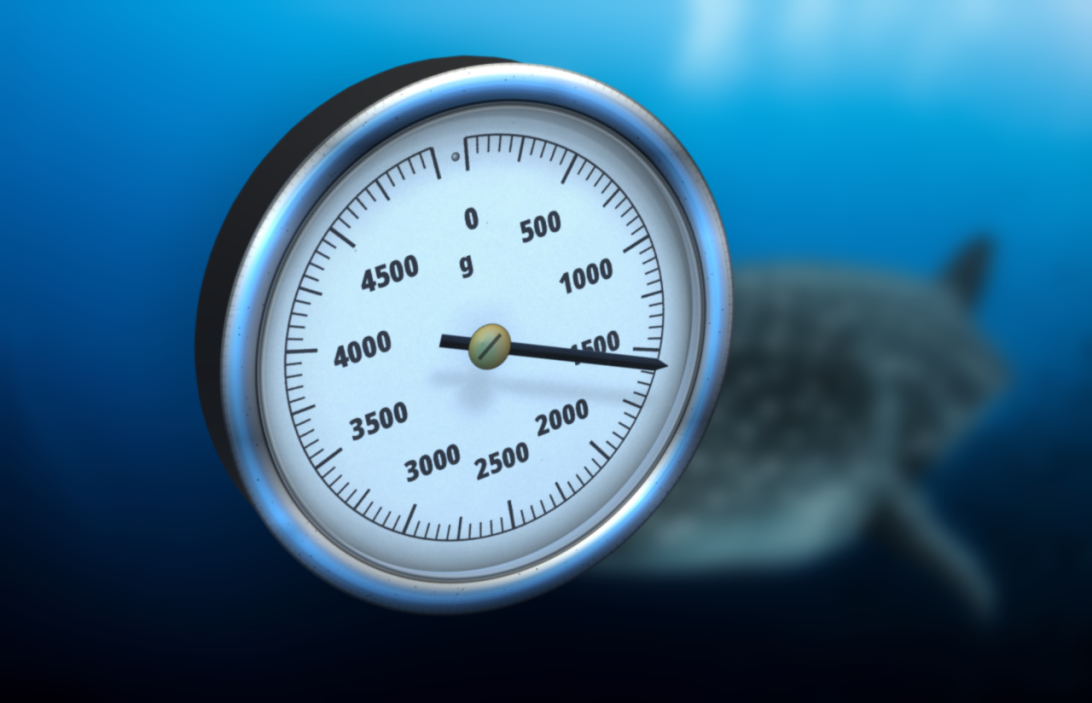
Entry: value=1550 unit=g
